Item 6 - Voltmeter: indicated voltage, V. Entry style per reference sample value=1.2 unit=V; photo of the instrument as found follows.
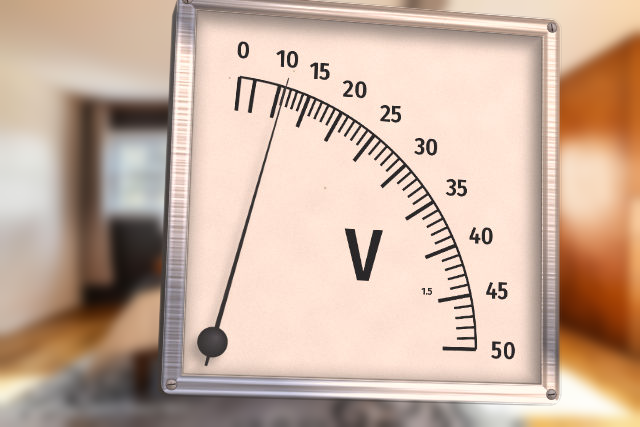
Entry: value=11 unit=V
